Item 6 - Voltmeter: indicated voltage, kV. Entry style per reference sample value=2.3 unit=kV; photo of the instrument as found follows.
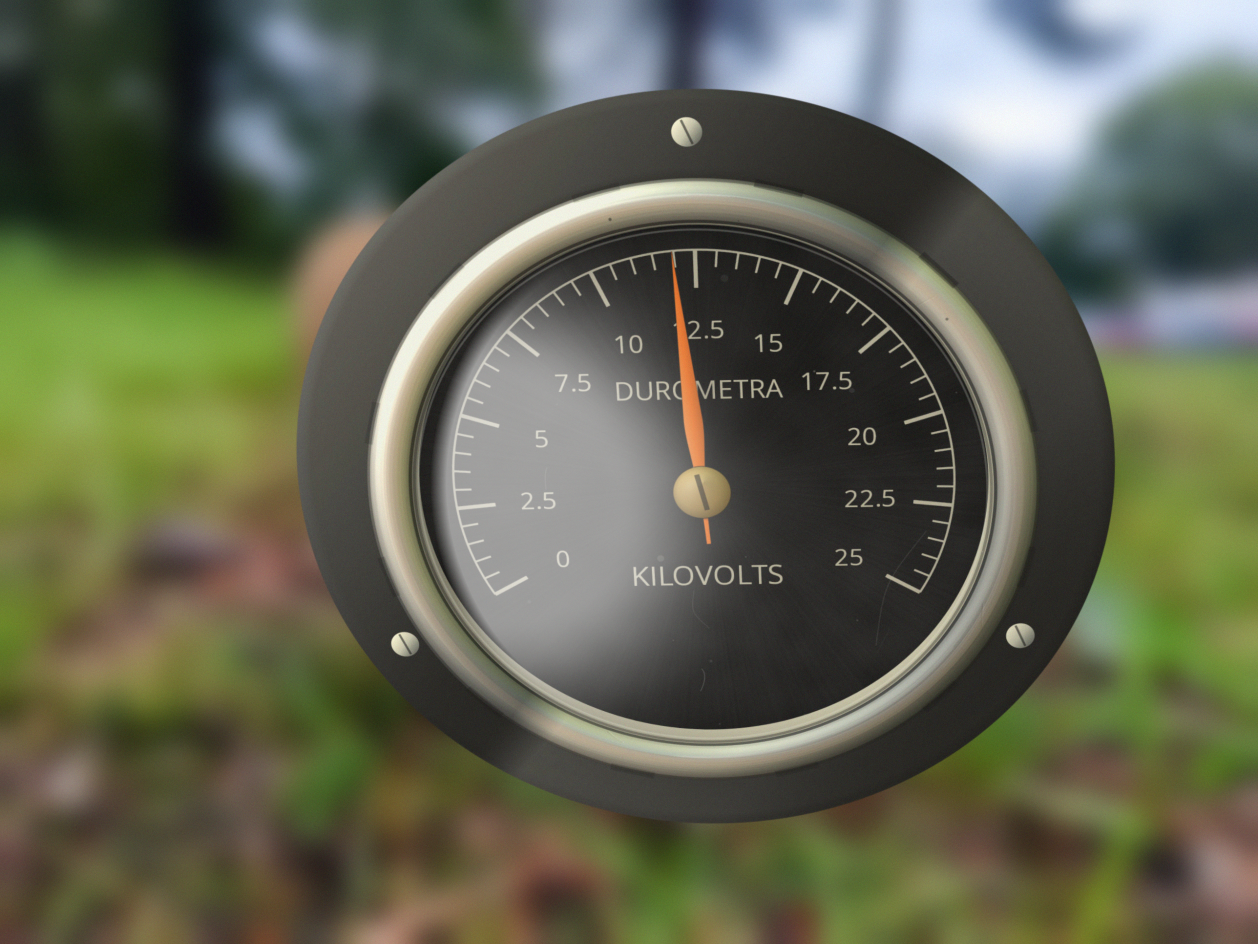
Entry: value=12 unit=kV
